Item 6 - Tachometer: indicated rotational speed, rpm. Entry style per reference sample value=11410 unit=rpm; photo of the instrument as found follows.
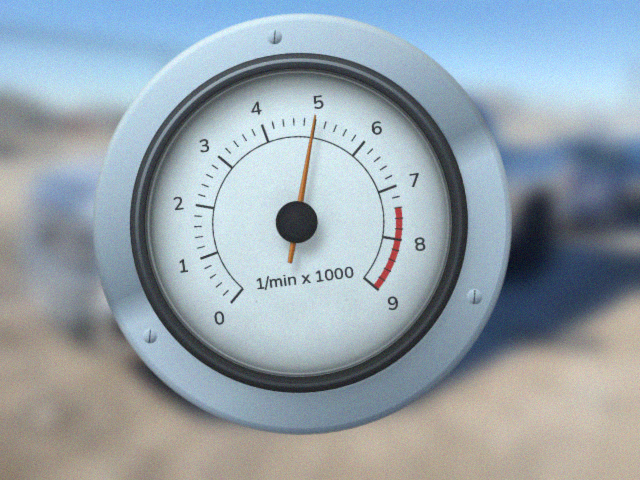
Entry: value=5000 unit=rpm
